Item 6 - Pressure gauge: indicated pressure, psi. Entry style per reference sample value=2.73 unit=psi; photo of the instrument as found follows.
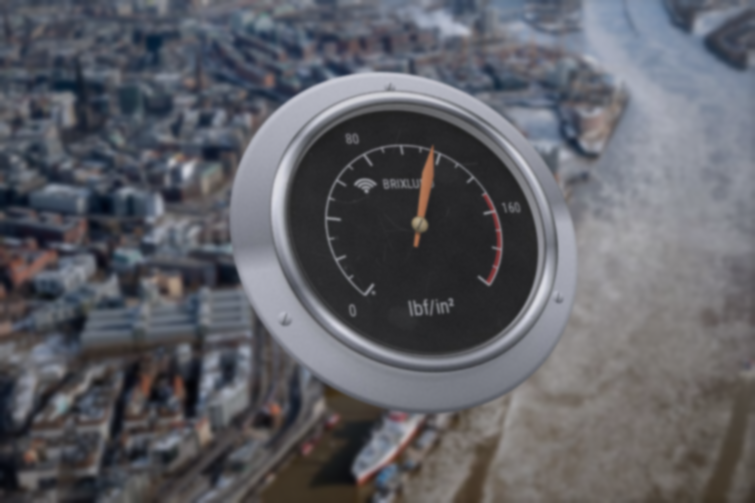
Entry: value=115 unit=psi
